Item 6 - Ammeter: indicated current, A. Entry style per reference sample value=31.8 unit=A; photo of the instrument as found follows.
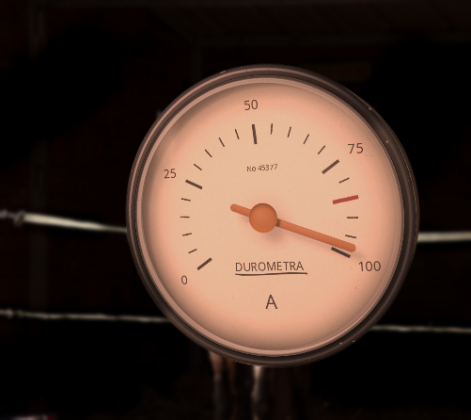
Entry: value=97.5 unit=A
